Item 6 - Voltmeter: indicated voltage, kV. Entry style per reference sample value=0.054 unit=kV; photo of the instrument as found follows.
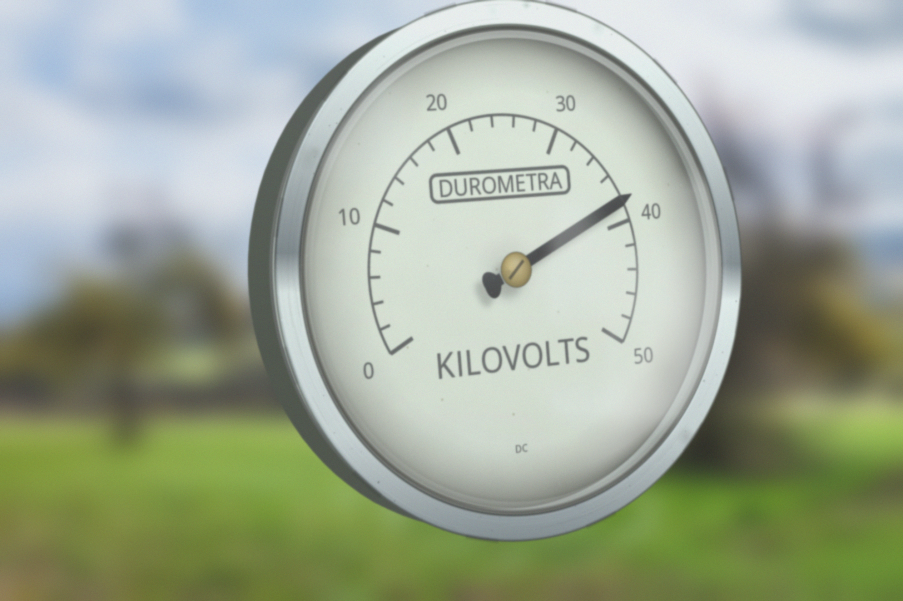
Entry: value=38 unit=kV
